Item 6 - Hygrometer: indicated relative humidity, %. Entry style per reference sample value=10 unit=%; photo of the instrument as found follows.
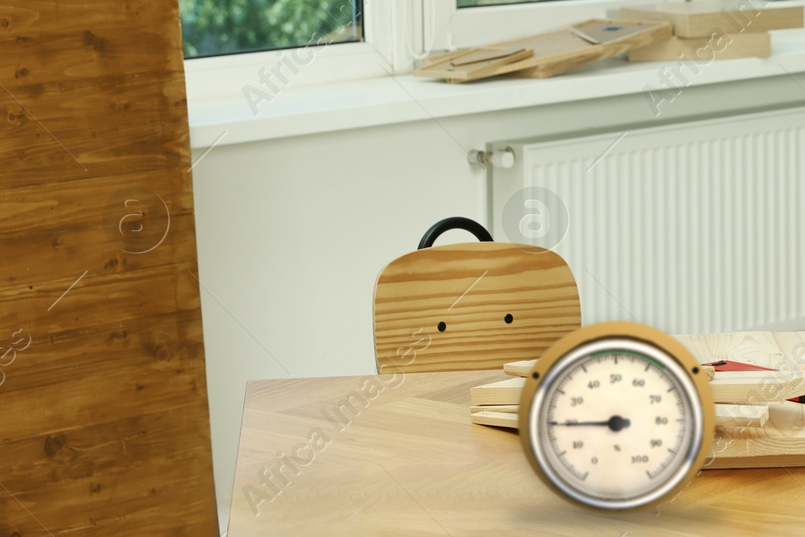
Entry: value=20 unit=%
